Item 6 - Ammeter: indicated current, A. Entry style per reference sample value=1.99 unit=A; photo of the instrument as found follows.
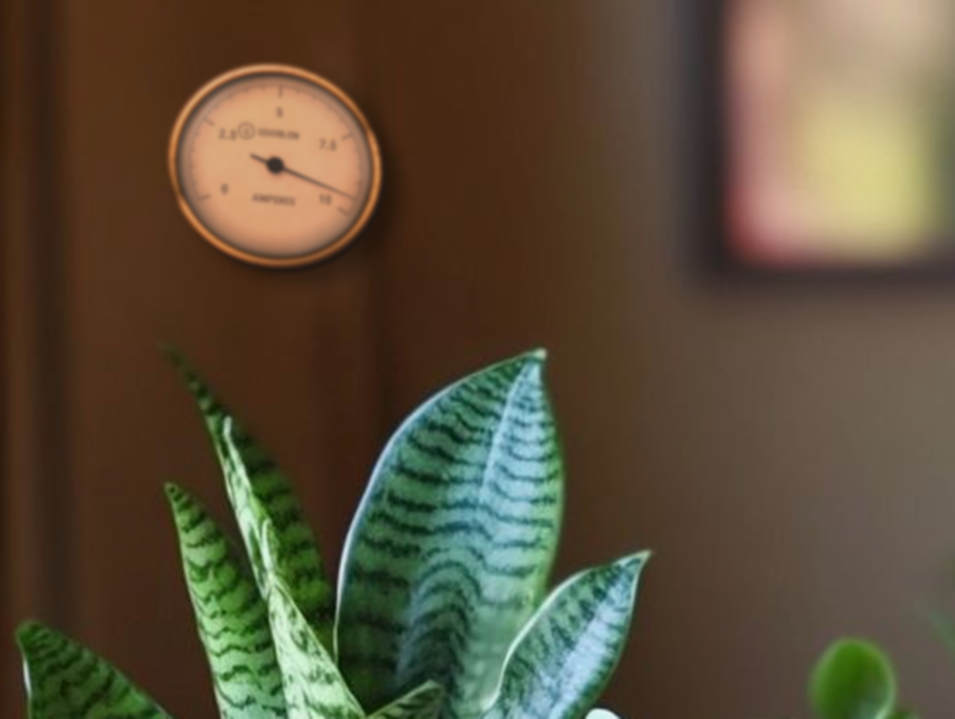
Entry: value=9.5 unit=A
